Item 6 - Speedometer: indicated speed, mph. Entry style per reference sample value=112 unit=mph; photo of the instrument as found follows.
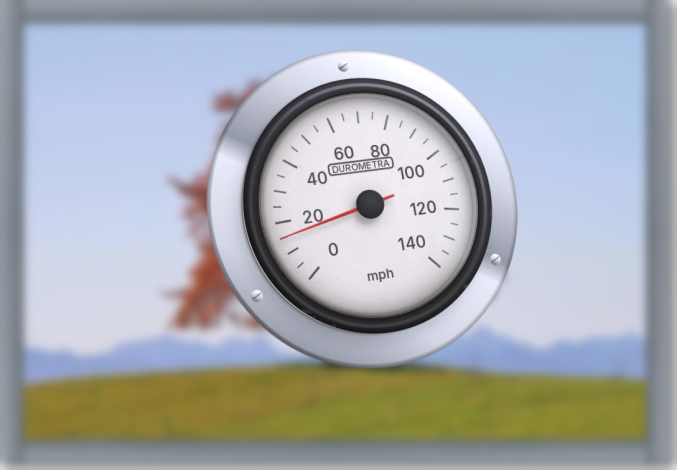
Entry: value=15 unit=mph
